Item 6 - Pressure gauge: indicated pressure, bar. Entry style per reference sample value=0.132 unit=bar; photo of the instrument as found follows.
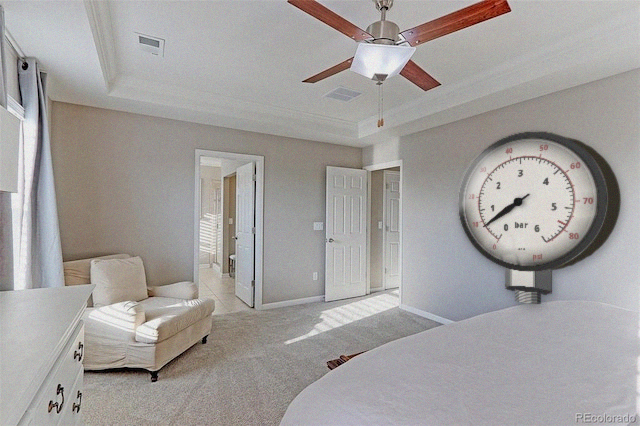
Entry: value=0.5 unit=bar
